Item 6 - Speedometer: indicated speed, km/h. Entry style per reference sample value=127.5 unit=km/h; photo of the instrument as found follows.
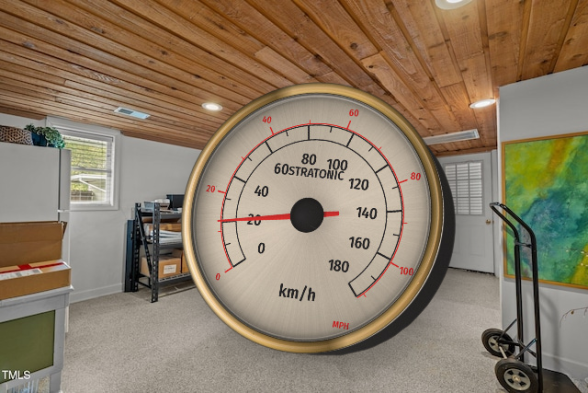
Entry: value=20 unit=km/h
